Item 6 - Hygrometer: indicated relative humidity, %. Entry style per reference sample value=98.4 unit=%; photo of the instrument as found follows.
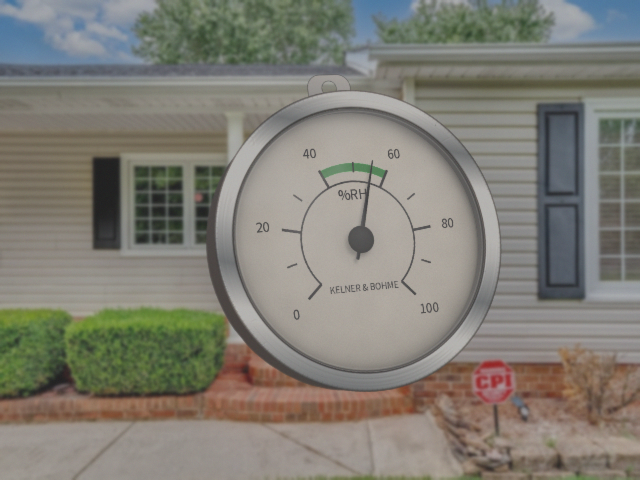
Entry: value=55 unit=%
